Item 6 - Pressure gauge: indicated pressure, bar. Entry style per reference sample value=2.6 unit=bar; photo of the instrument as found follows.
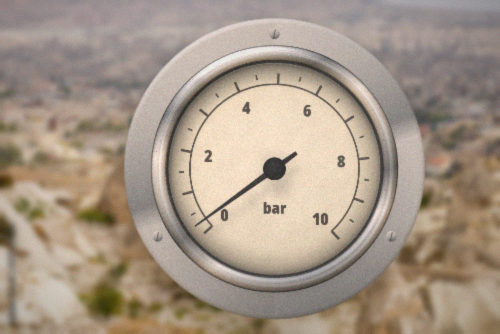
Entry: value=0.25 unit=bar
